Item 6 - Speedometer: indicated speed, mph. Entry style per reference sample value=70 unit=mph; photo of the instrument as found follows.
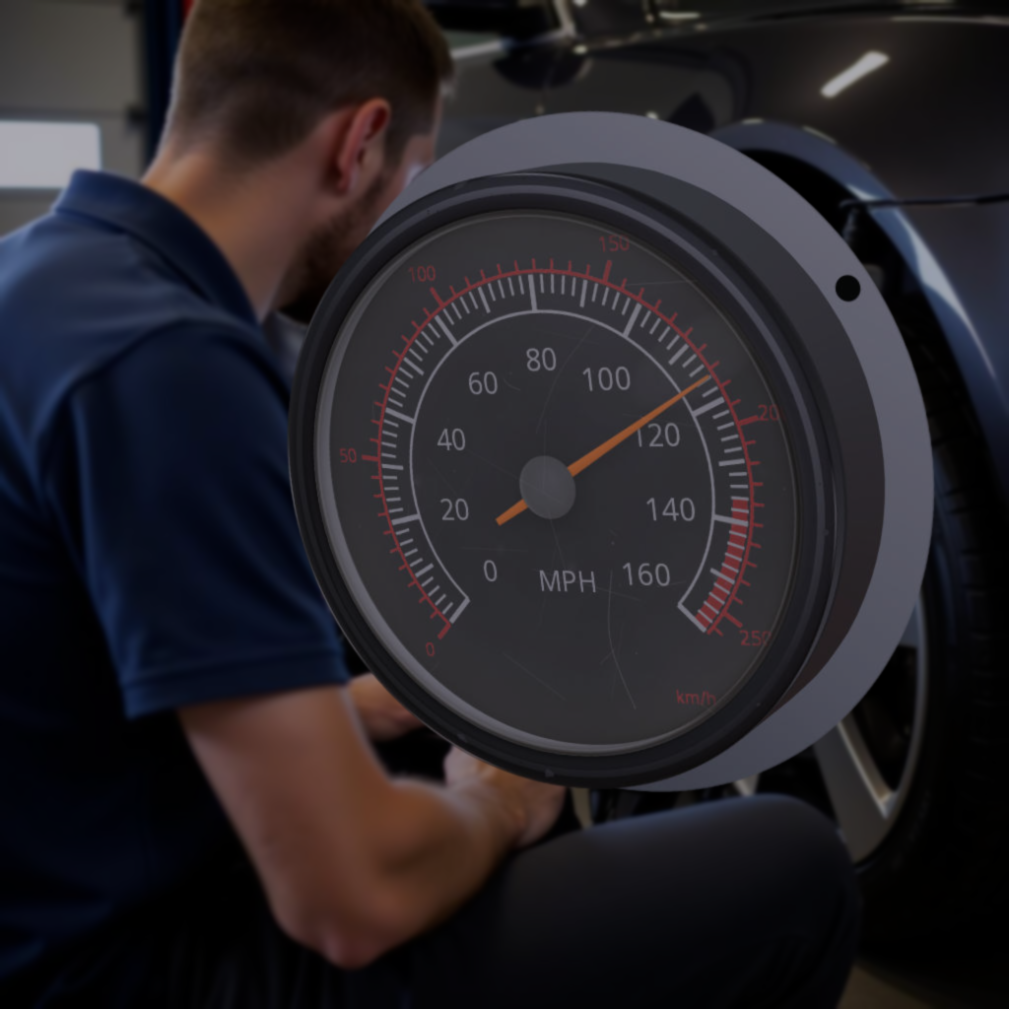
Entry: value=116 unit=mph
